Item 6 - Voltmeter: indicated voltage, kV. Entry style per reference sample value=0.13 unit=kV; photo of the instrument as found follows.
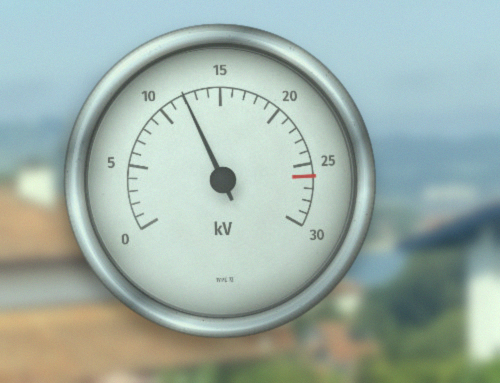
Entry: value=12 unit=kV
